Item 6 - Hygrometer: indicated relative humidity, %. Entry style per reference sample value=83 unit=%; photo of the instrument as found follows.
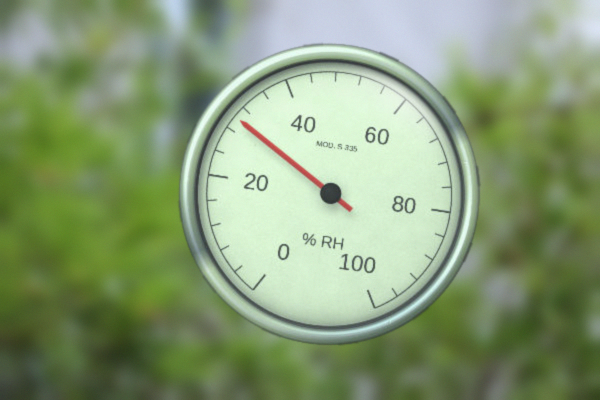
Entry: value=30 unit=%
